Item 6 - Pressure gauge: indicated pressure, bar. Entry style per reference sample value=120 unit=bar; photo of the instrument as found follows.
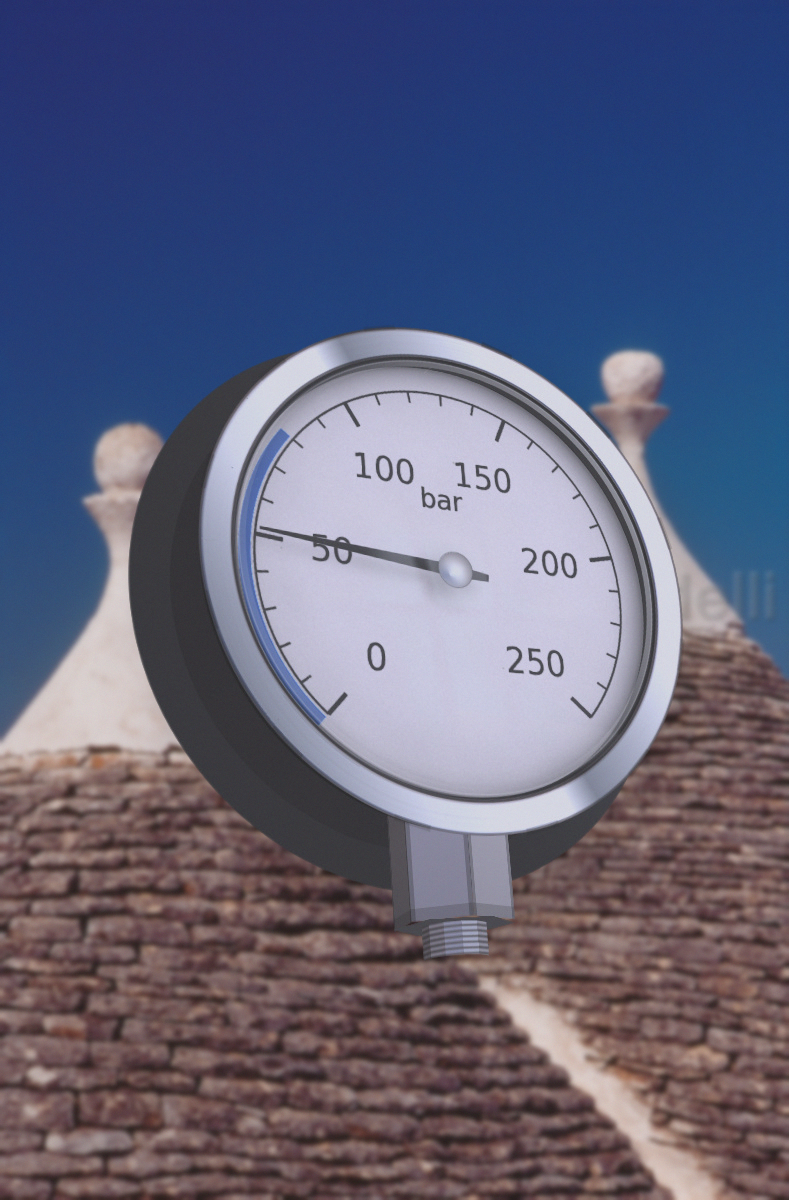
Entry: value=50 unit=bar
